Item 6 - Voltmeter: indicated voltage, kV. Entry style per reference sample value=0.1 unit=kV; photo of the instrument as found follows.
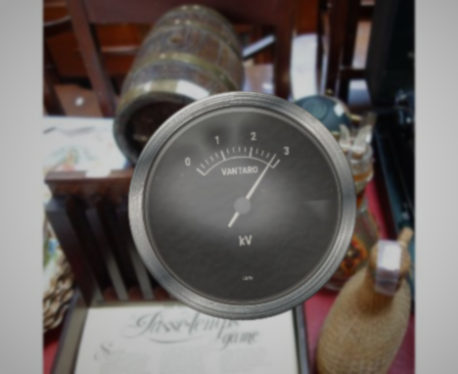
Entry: value=2.8 unit=kV
